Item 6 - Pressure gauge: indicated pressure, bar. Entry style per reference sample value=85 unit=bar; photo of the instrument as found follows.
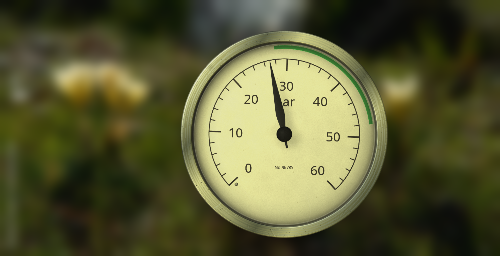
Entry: value=27 unit=bar
